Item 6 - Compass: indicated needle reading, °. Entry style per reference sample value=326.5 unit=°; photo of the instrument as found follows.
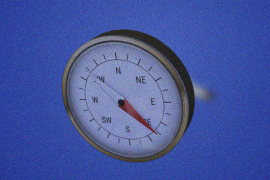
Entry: value=135 unit=°
